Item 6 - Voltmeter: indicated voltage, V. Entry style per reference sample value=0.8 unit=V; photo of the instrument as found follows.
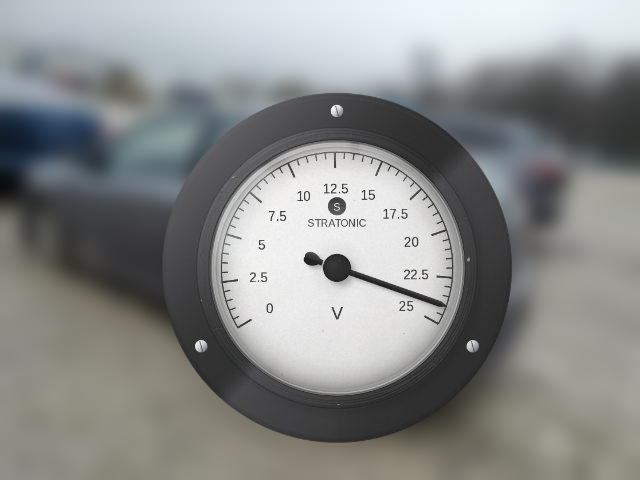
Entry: value=24 unit=V
